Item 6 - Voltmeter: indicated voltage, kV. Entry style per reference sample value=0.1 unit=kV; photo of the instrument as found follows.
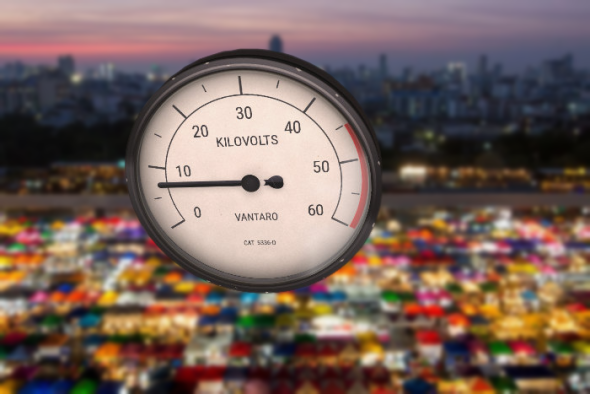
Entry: value=7.5 unit=kV
